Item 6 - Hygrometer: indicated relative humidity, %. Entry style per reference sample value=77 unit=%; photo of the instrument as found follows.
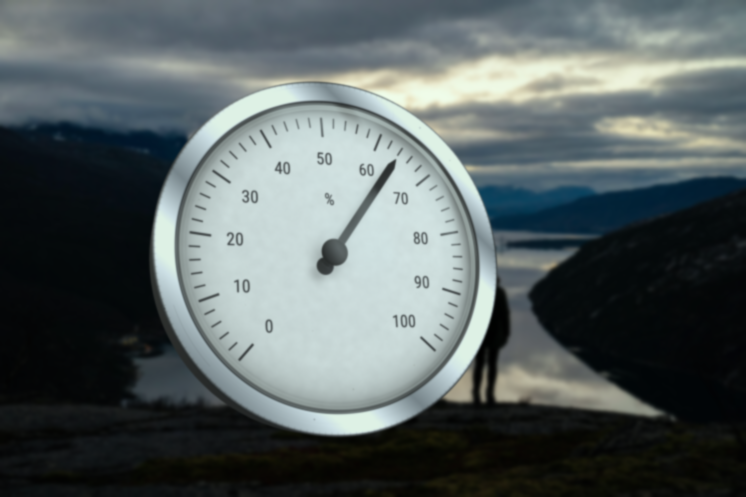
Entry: value=64 unit=%
